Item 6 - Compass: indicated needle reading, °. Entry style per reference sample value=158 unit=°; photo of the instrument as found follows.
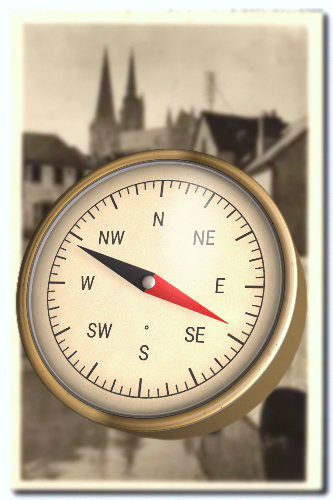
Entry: value=115 unit=°
